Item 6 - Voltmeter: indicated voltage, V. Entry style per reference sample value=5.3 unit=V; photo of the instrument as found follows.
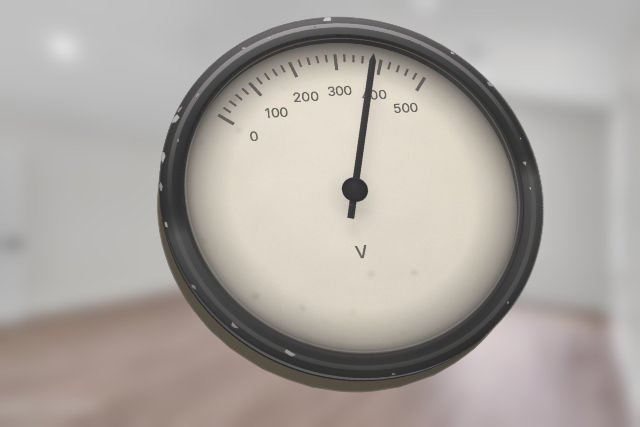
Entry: value=380 unit=V
